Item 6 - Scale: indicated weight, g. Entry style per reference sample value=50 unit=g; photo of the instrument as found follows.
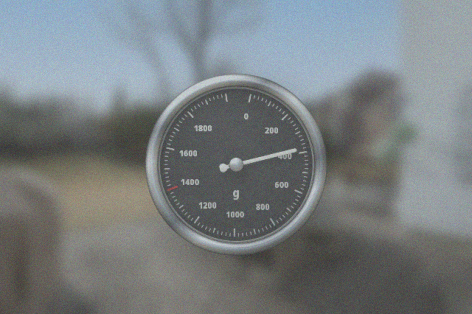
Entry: value=380 unit=g
